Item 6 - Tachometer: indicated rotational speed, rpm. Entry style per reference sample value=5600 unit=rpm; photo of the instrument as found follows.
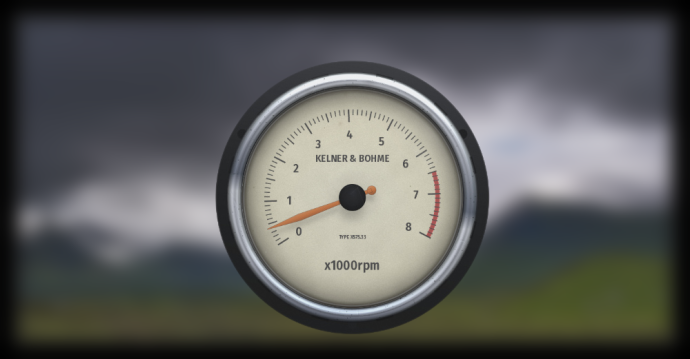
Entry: value=400 unit=rpm
